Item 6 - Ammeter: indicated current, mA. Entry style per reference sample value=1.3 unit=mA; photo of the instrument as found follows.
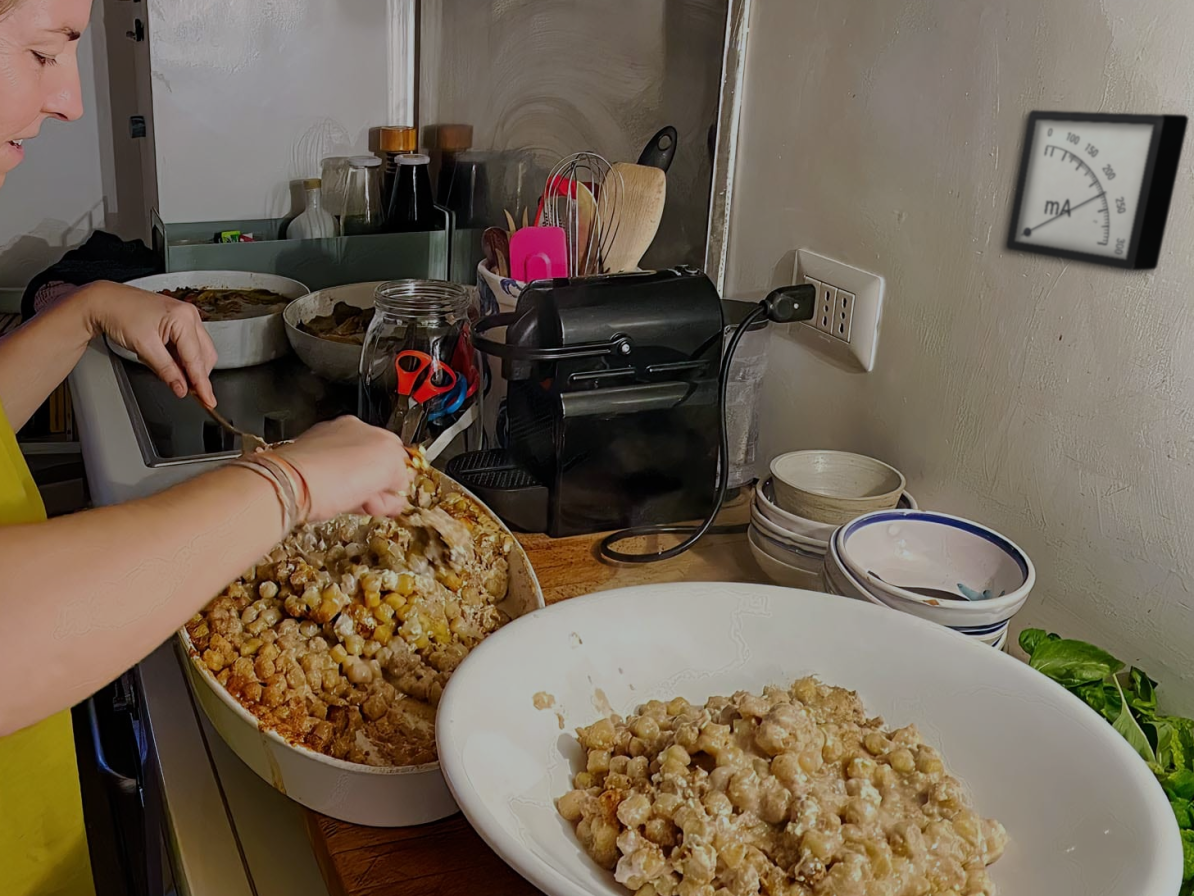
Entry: value=225 unit=mA
